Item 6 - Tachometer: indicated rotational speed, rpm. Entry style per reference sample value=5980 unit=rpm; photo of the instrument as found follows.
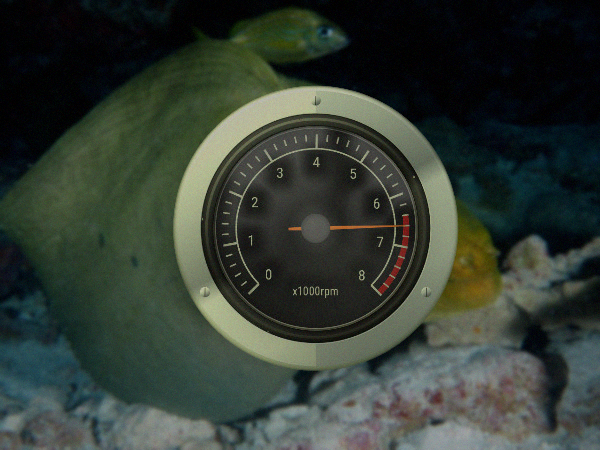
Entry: value=6600 unit=rpm
